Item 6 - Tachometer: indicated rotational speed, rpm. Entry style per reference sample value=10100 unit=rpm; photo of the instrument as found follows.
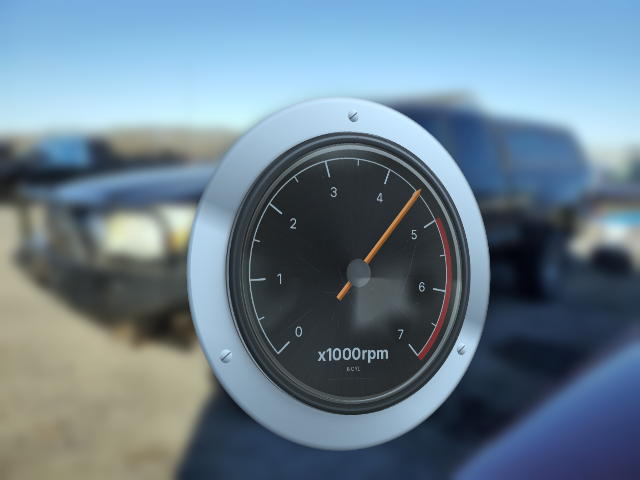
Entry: value=4500 unit=rpm
